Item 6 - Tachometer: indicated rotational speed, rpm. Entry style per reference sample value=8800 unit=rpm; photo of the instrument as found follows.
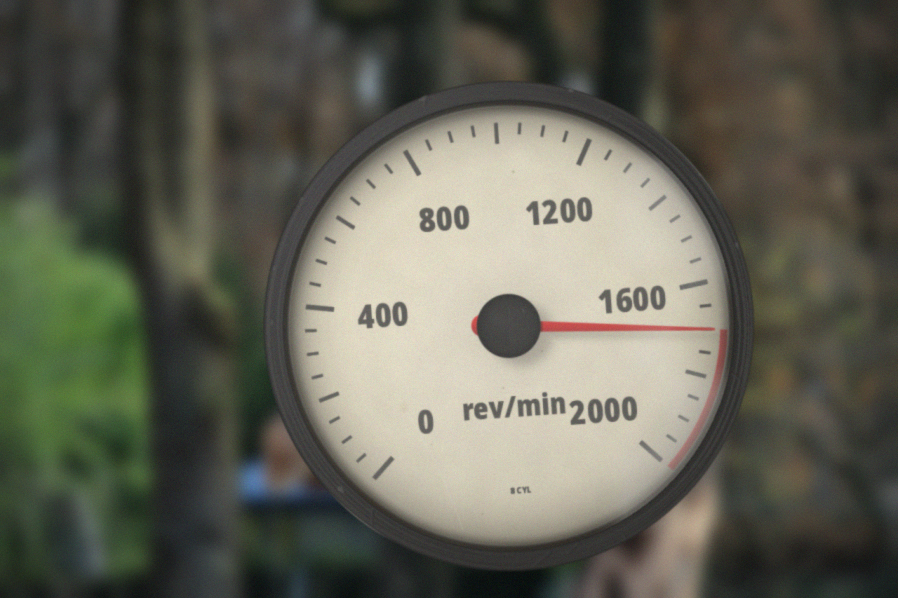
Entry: value=1700 unit=rpm
